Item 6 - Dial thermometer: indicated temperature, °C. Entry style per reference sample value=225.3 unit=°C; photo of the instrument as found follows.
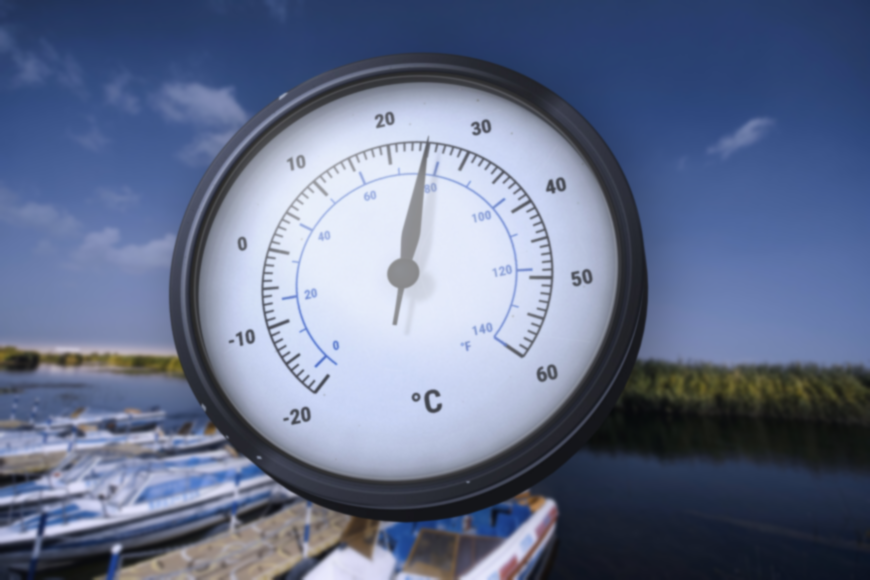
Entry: value=25 unit=°C
